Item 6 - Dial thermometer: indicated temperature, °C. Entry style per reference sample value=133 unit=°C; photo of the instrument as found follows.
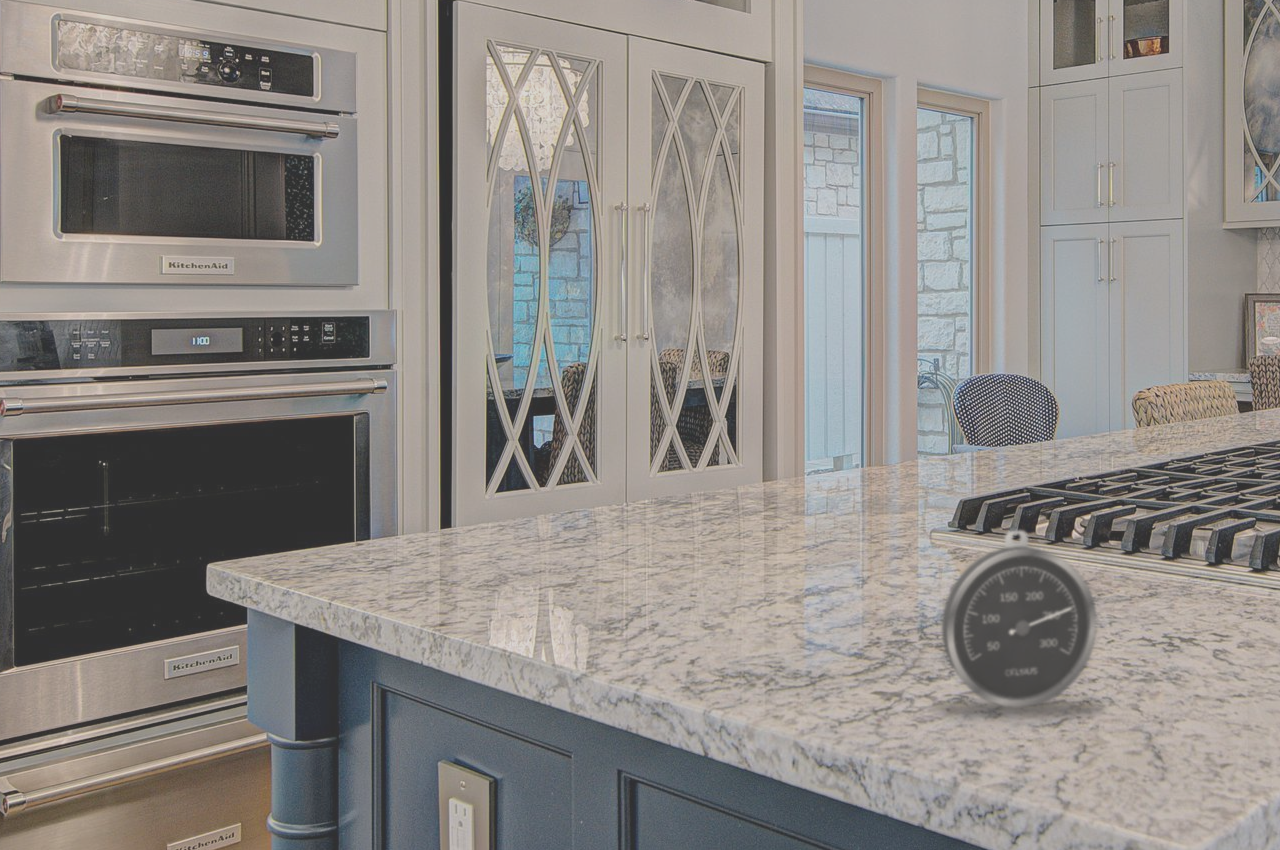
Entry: value=250 unit=°C
